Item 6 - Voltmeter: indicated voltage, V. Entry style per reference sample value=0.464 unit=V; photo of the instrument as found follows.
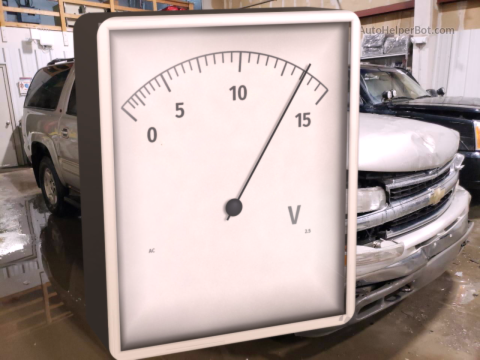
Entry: value=13.5 unit=V
